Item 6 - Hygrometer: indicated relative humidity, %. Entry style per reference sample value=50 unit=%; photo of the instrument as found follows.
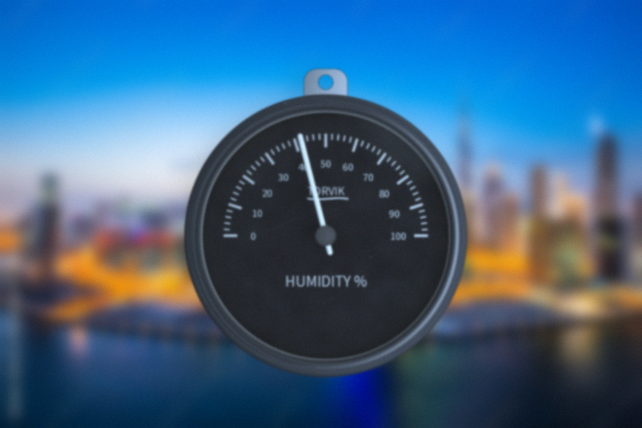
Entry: value=42 unit=%
